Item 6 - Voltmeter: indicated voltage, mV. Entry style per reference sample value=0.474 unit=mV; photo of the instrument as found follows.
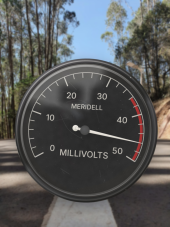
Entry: value=46 unit=mV
